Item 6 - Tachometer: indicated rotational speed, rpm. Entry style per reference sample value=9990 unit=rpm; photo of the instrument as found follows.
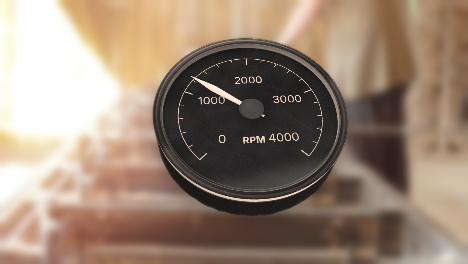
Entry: value=1200 unit=rpm
